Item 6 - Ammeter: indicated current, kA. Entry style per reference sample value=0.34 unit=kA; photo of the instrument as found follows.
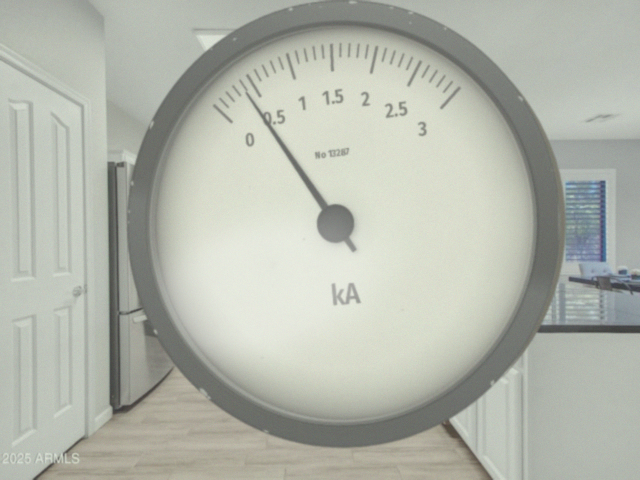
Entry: value=0.4 unit=kA
